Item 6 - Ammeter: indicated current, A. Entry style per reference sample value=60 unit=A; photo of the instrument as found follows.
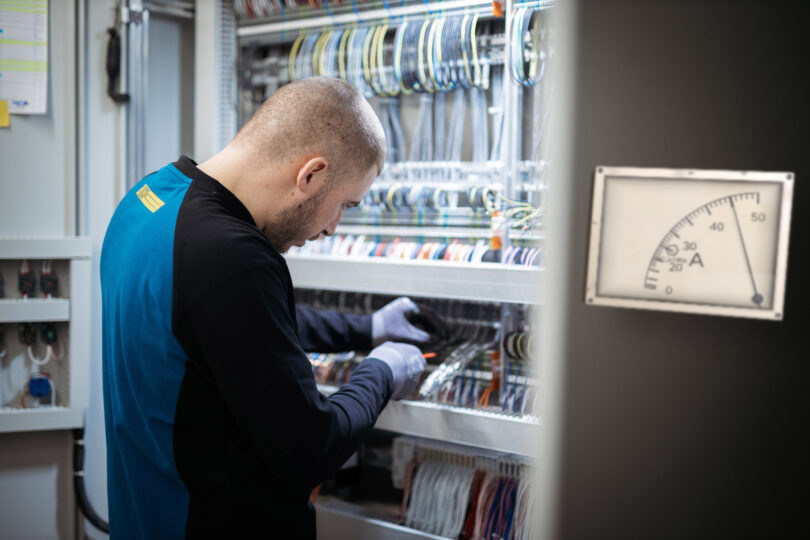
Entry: value=45 unit=A
